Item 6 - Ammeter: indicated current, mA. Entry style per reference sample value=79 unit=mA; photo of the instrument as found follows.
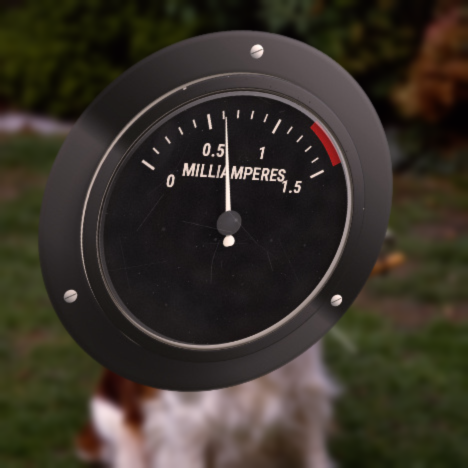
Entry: value=0.6 unit=mA
